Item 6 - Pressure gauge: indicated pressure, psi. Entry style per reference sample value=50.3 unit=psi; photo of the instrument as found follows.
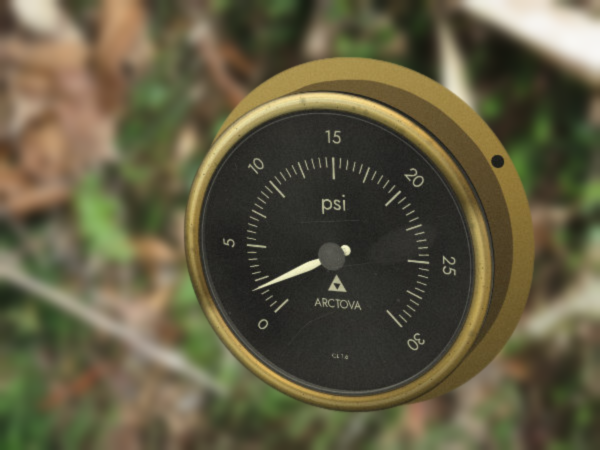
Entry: value=2 unit=psi
